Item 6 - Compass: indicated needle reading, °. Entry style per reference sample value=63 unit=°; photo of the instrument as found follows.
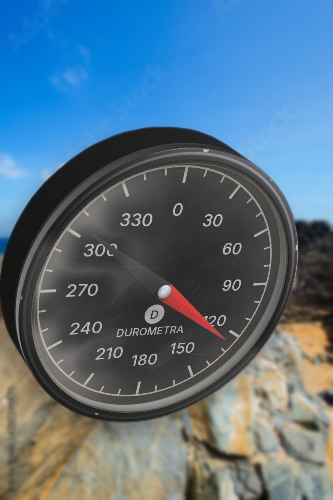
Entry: value=125 unit=°
